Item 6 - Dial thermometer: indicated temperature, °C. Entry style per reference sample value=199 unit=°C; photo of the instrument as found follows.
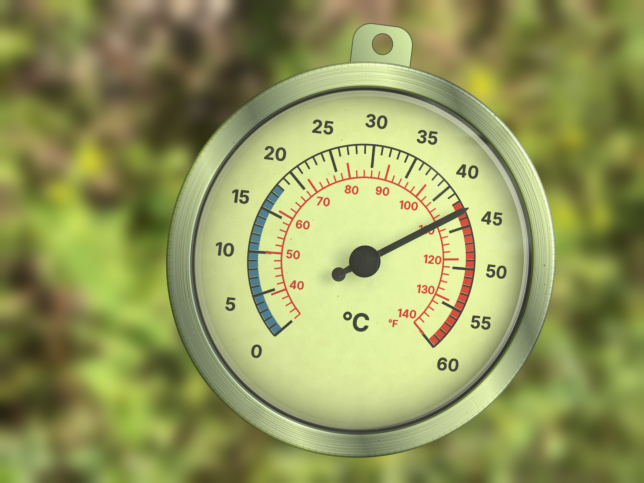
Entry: value=43 unit=°C
